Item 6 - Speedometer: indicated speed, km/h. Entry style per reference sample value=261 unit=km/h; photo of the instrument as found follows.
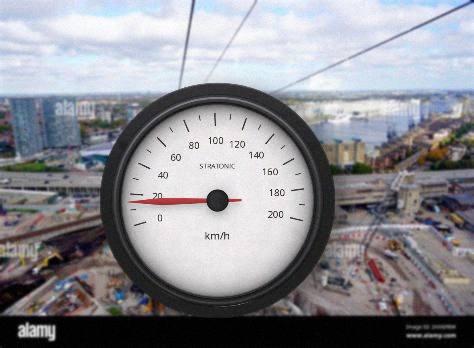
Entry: value=15 unit=km/h
